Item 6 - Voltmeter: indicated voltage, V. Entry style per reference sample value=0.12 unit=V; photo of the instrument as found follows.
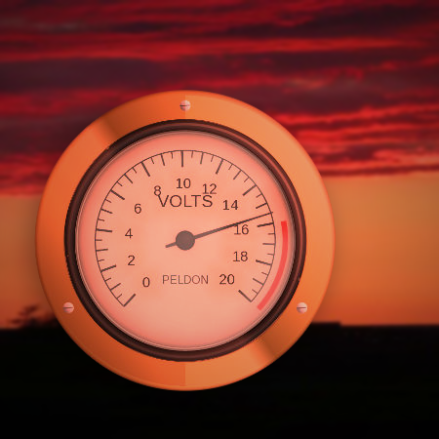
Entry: value=15.5 unit=V
